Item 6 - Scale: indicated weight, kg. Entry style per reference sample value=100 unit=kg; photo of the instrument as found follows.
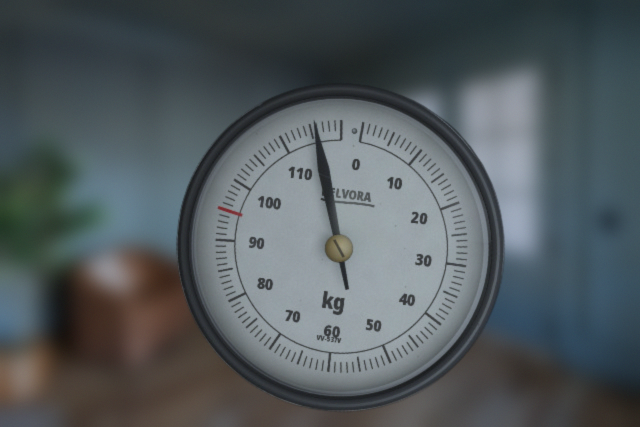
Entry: value=116 unit=kg
